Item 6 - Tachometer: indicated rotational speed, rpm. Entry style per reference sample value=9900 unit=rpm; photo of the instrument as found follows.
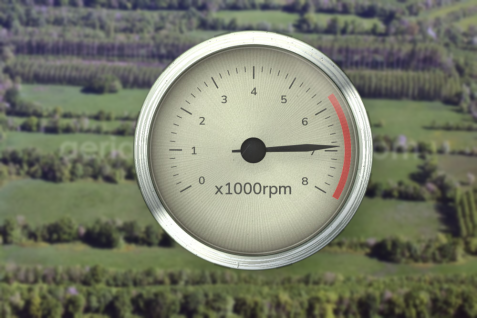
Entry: value=6900 unit=rpm
